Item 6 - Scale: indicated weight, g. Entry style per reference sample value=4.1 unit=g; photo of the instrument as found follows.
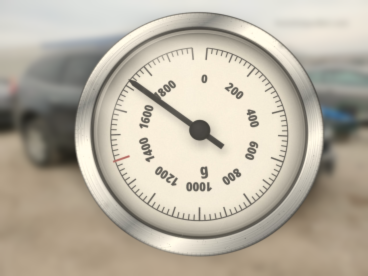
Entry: value=1720 unit=g
